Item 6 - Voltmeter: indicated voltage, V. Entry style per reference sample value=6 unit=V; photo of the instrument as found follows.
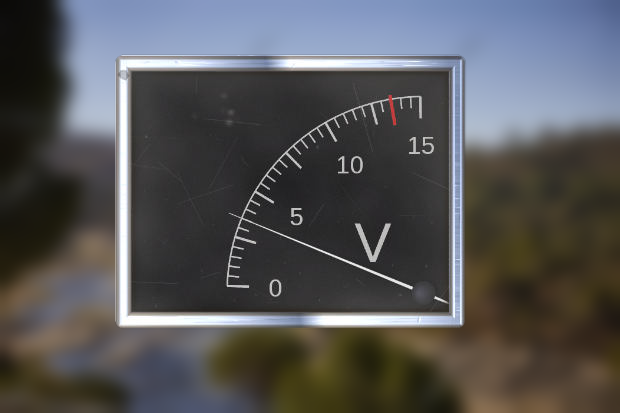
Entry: value=3.5 unit=V
